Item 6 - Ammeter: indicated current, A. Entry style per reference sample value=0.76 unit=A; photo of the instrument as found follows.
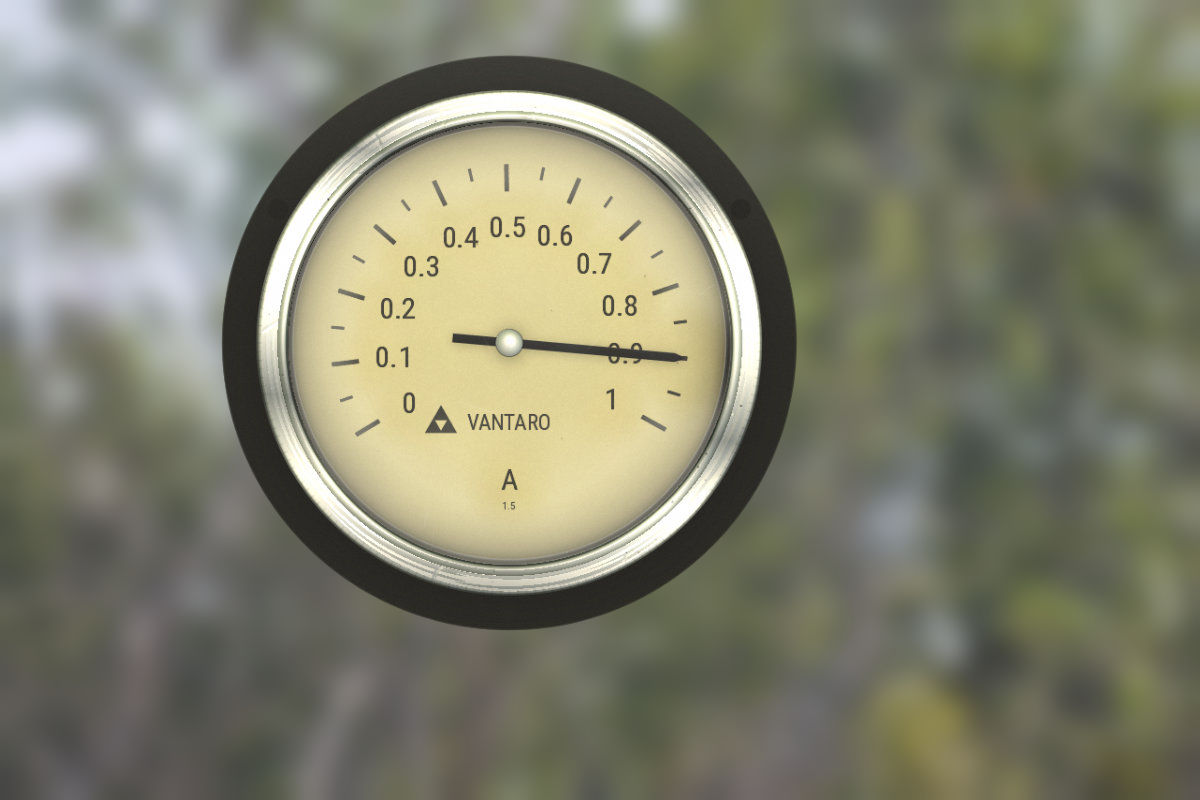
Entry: value=0.9 unit=A
